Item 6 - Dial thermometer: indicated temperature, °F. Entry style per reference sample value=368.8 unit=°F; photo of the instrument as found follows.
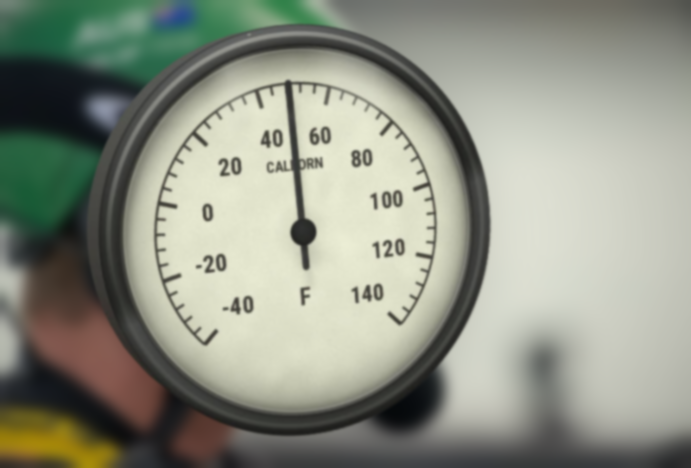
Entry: value=48 unit=°F
